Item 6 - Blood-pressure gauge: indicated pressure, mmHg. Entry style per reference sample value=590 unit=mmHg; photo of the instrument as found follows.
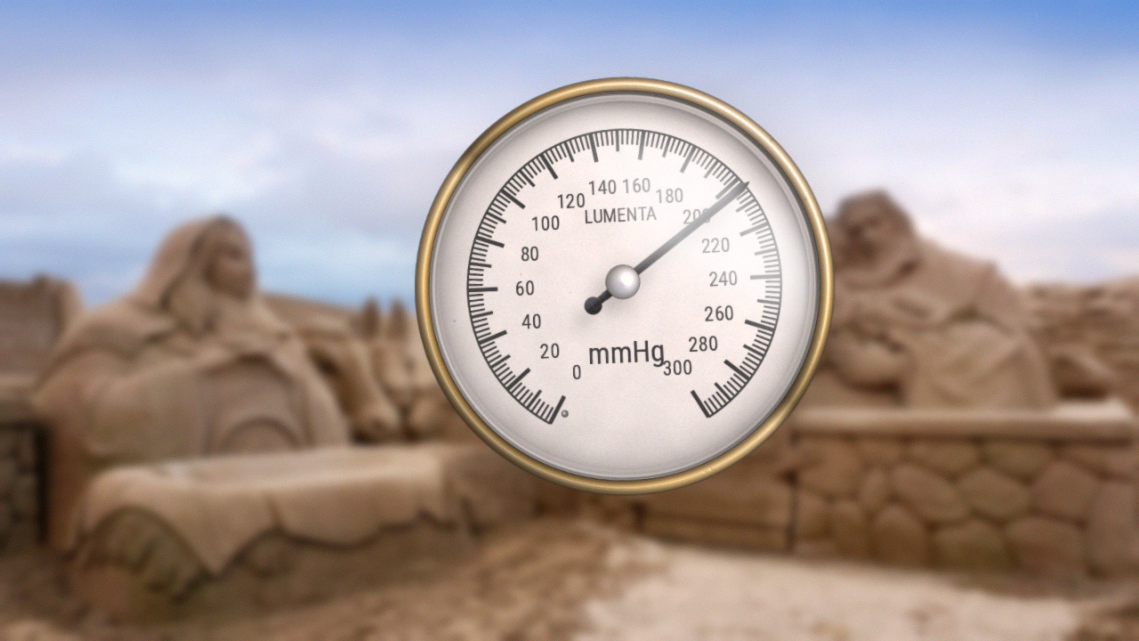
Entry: value=204 unit=mmHg
